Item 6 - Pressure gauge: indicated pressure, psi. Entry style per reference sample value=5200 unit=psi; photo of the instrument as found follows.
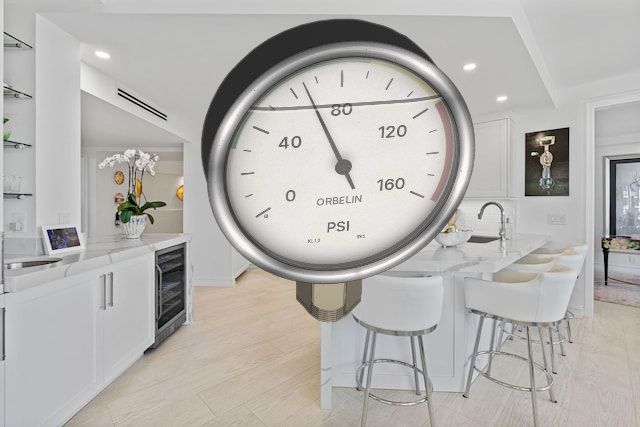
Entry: value=65 unit=psi
